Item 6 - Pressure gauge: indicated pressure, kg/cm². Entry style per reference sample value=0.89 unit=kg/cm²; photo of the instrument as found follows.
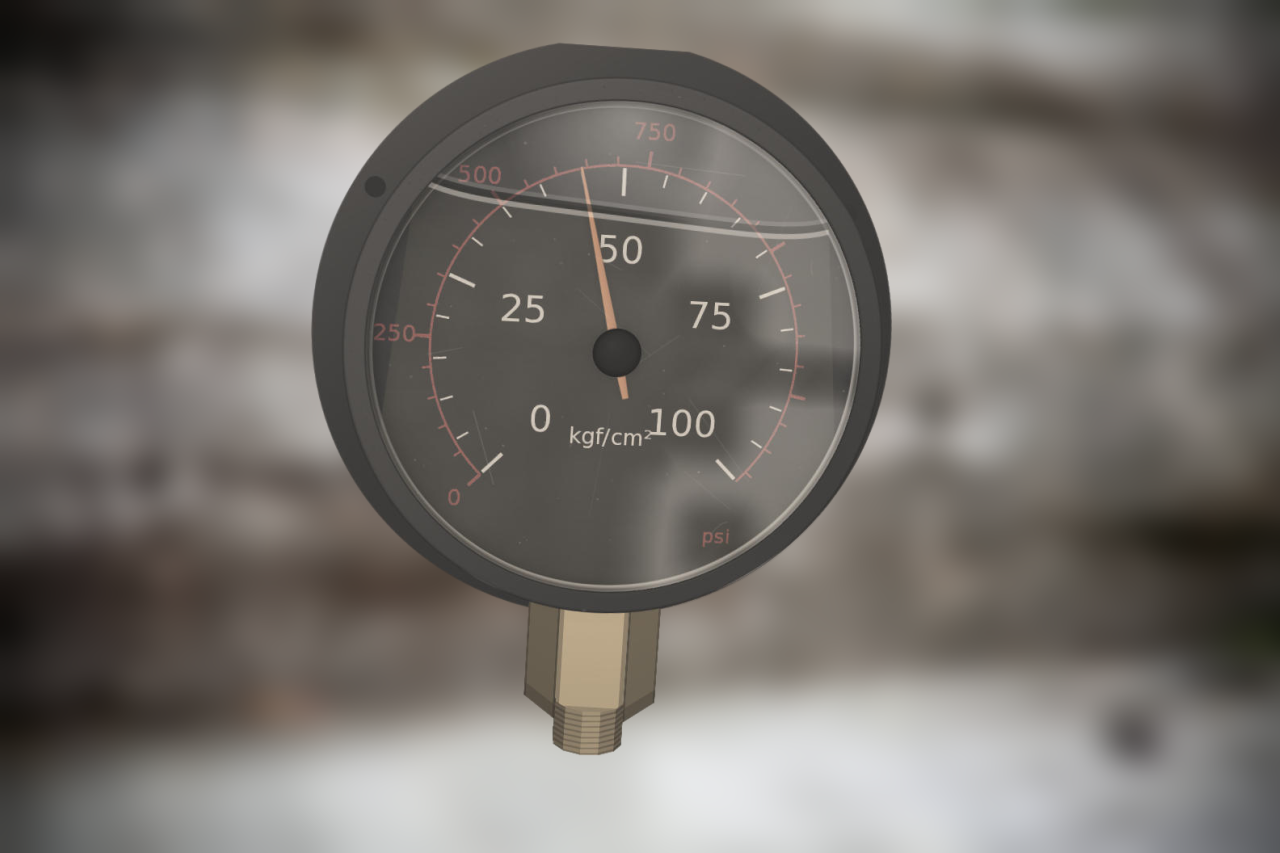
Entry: value=45 unit=kg/cm²
